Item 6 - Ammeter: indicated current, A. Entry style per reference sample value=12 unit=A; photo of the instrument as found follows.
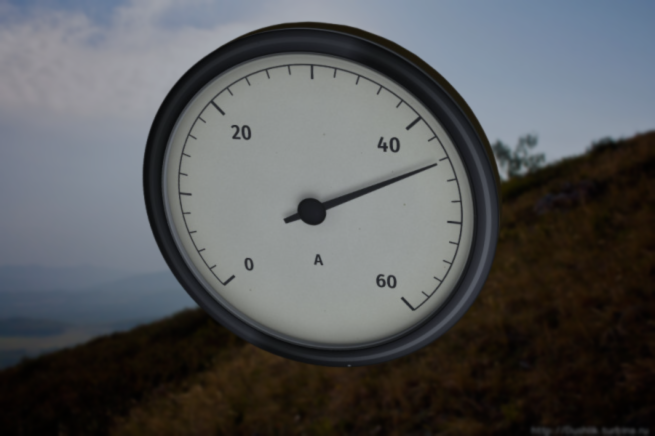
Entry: value=44 unit=A
